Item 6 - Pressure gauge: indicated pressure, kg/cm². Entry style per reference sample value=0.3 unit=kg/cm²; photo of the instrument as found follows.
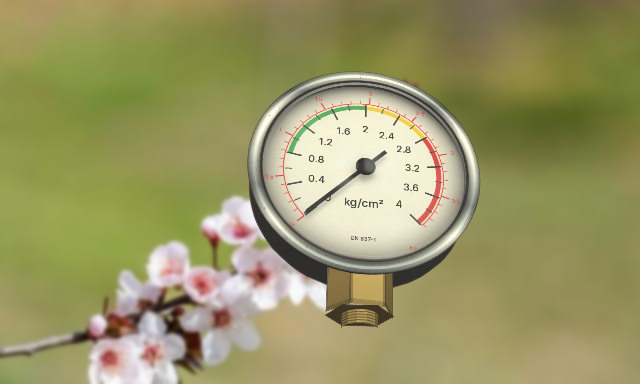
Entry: value=0 unit=kg/cm²
